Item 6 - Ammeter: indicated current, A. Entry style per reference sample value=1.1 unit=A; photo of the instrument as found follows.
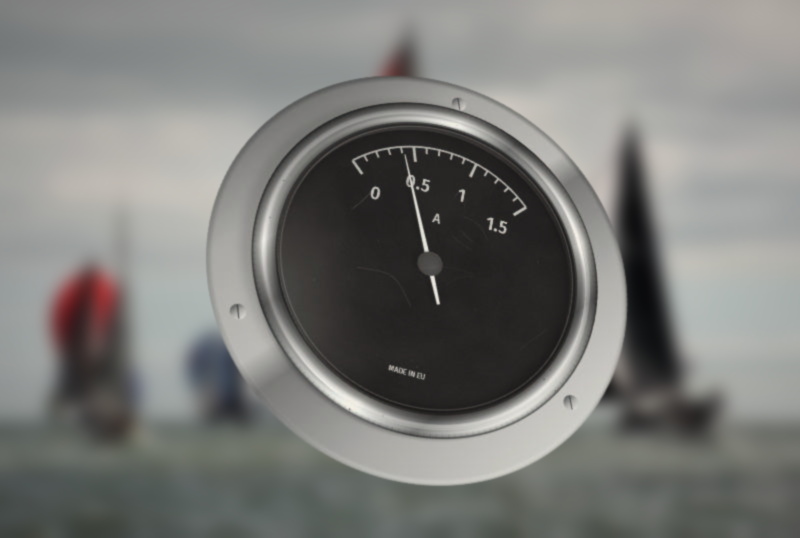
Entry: value=0.4 unit=A
